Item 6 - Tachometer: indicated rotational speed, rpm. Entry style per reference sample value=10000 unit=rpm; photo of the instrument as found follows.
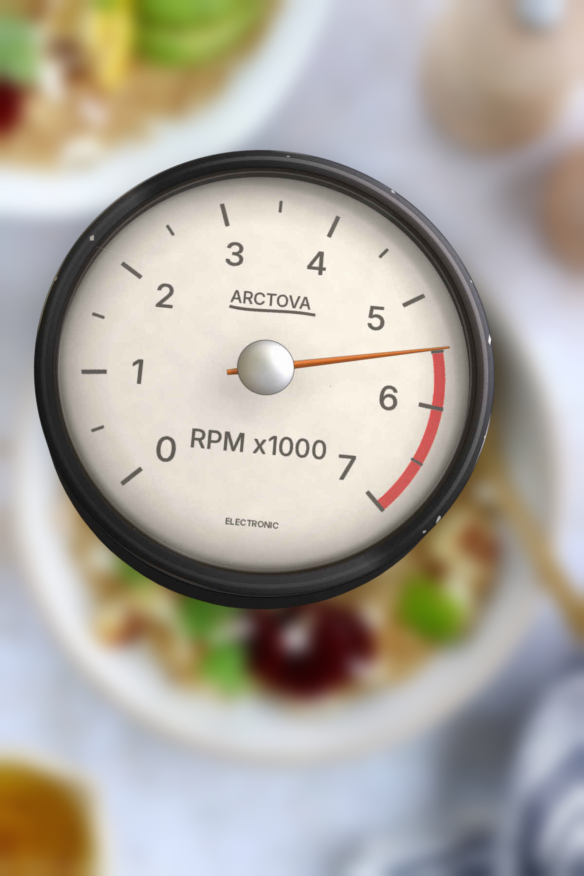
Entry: value=5500 unit=rpm
